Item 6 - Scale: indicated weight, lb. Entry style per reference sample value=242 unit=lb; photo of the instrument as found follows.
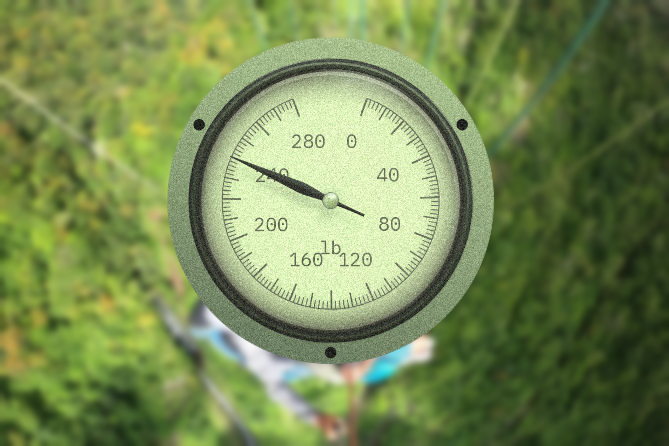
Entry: value=240 unit=lb
